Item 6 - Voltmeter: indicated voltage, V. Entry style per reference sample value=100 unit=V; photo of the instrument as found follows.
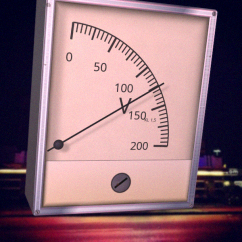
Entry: value=125 unit=V
